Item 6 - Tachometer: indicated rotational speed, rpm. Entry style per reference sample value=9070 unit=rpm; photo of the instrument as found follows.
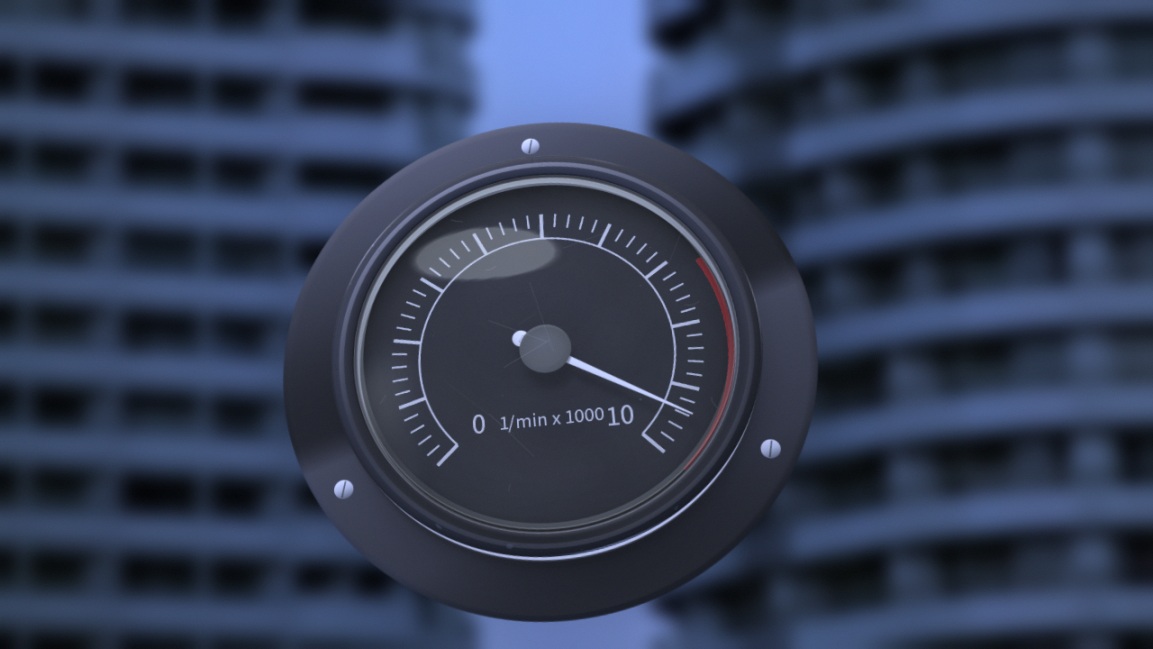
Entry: value=9400 unit=rpm
